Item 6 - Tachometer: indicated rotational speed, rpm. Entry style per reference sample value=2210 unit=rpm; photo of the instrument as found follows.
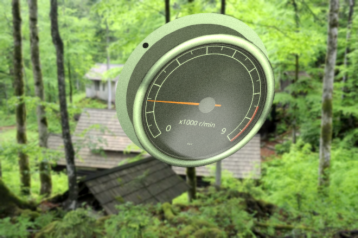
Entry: value=1500 unit=rpm
